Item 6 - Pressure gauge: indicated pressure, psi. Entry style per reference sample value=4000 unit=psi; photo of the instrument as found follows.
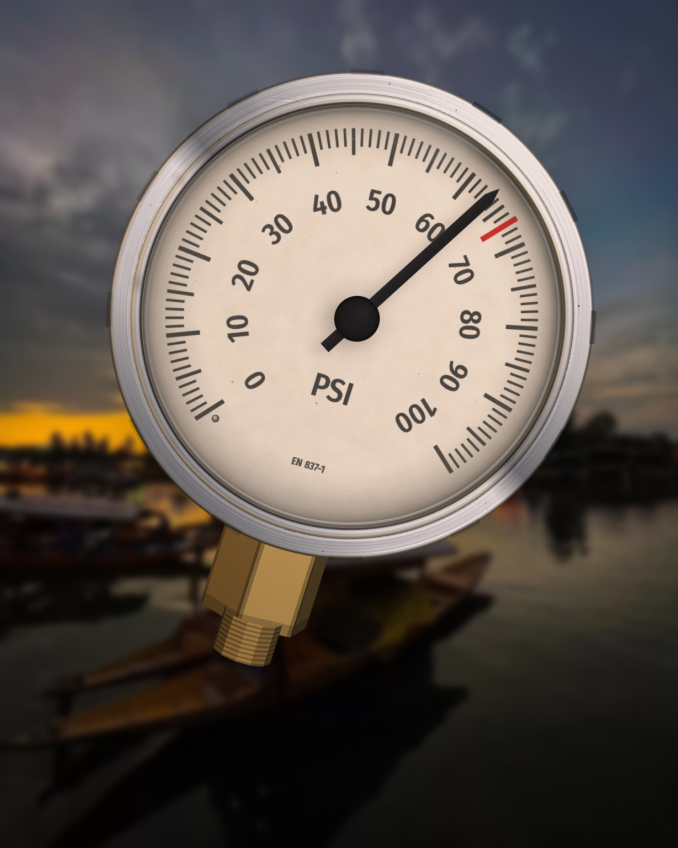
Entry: value=63 unit=psi
